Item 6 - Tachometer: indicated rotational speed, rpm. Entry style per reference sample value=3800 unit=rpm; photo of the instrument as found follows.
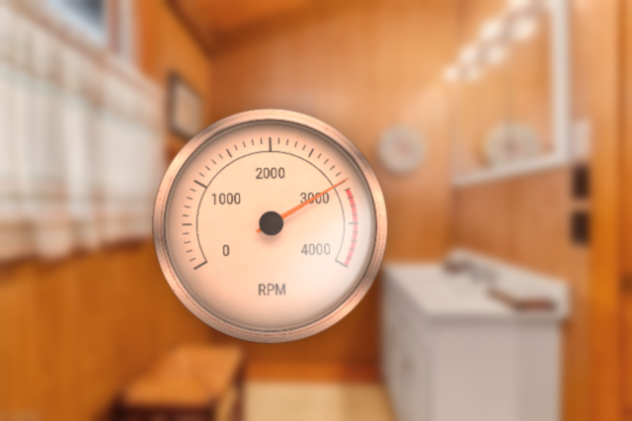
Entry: value=3000 unit=rpm
